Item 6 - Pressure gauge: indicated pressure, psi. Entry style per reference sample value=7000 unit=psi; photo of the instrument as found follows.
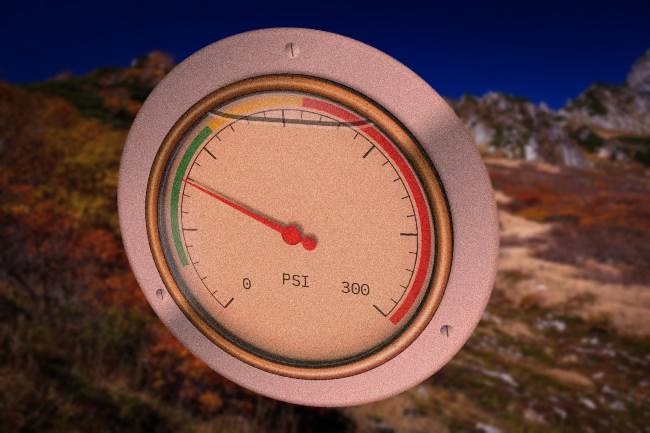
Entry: value=80 unit=psi
